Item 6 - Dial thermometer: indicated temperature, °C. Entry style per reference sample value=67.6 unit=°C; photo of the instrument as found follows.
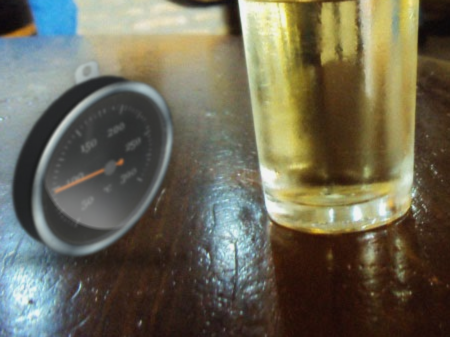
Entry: value=100 unit=°C
